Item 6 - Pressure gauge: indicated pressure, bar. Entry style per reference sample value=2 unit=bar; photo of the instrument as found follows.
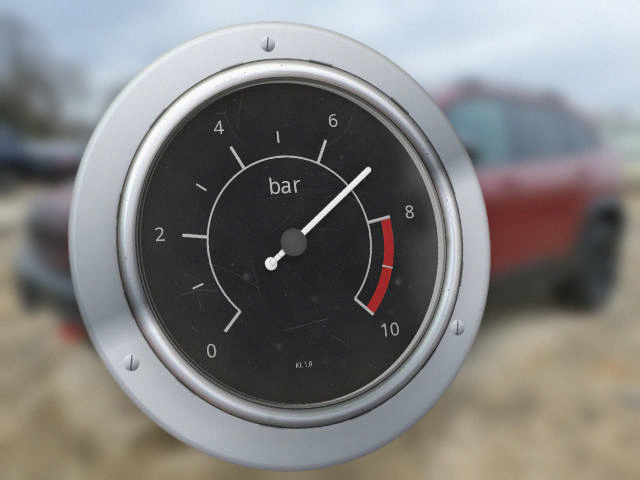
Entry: value=7 unit=bar
